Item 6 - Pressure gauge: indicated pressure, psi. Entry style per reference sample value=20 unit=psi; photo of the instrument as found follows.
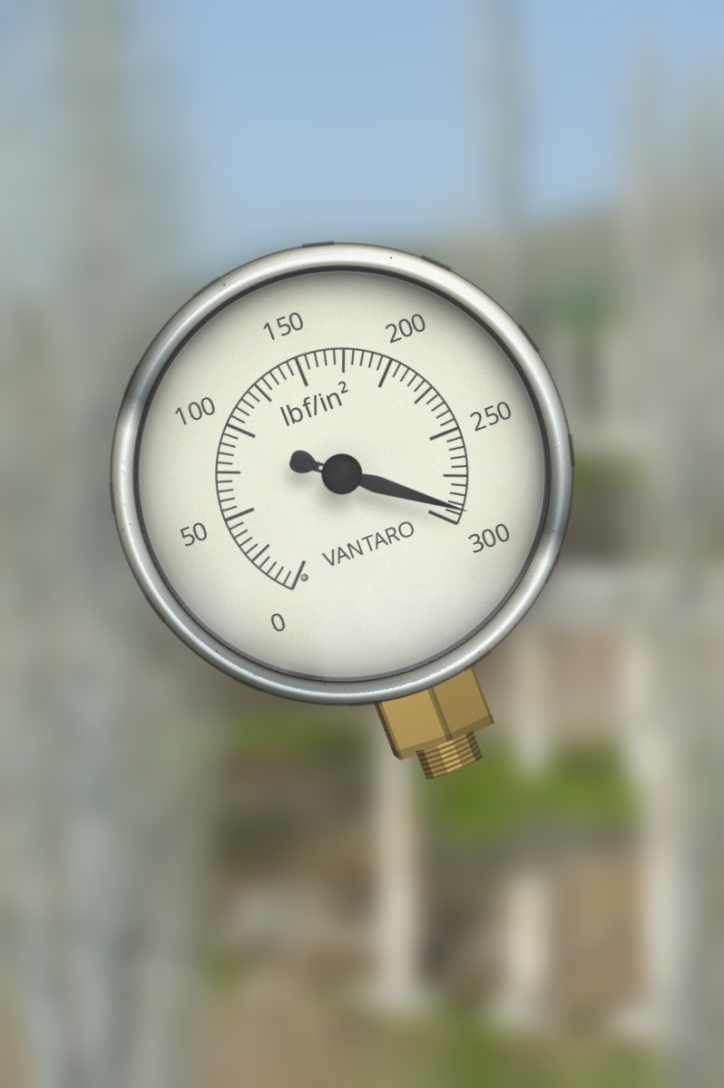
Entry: value=292.5 unit=psi
